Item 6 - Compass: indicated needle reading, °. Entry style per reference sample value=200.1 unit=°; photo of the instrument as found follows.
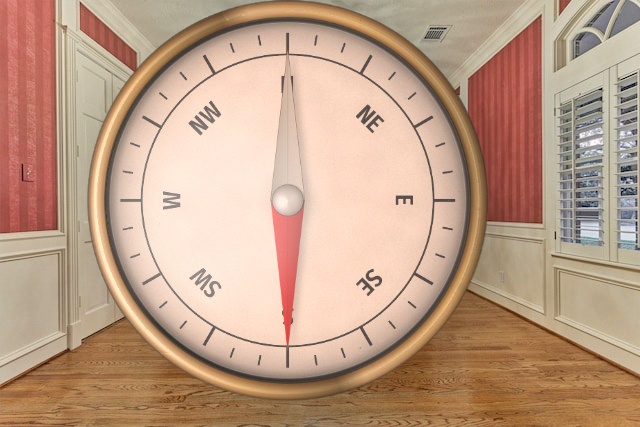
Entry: value=180 unit=°
